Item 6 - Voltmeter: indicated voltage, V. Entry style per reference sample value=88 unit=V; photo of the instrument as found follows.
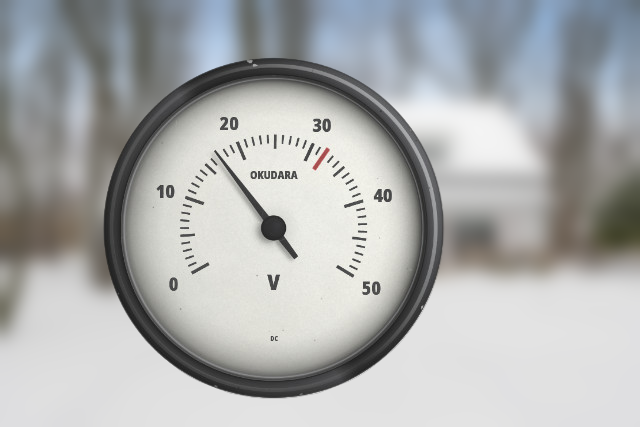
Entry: value=17 unit=V
